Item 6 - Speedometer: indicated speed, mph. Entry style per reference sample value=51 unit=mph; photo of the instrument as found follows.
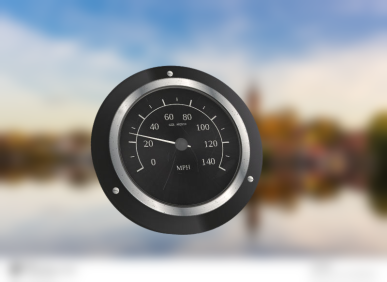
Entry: value=25 unit=mph
